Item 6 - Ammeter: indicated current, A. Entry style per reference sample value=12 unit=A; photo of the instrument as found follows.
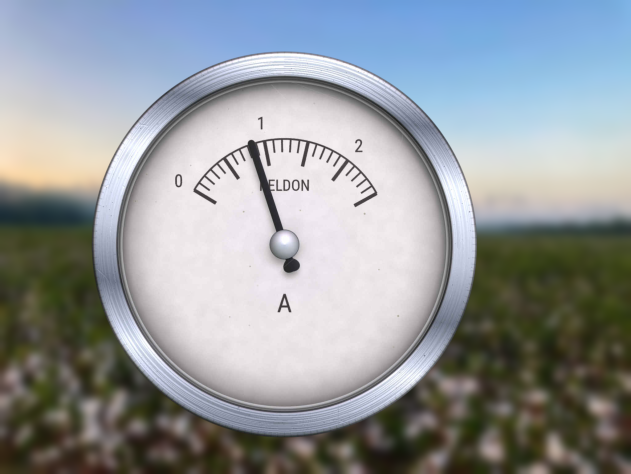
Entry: value=0.85 unit=A
